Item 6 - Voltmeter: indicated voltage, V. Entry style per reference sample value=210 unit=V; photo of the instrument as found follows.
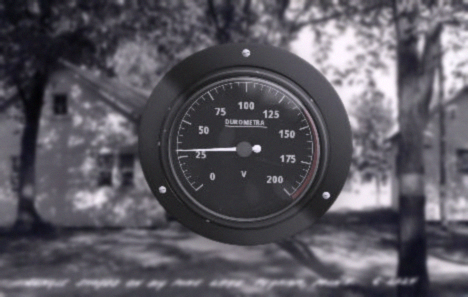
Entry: value=30 unit=V
